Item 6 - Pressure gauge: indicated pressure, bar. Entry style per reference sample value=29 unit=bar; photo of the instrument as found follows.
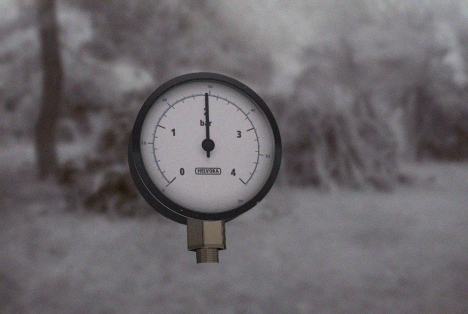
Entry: value=2 unit=bar
